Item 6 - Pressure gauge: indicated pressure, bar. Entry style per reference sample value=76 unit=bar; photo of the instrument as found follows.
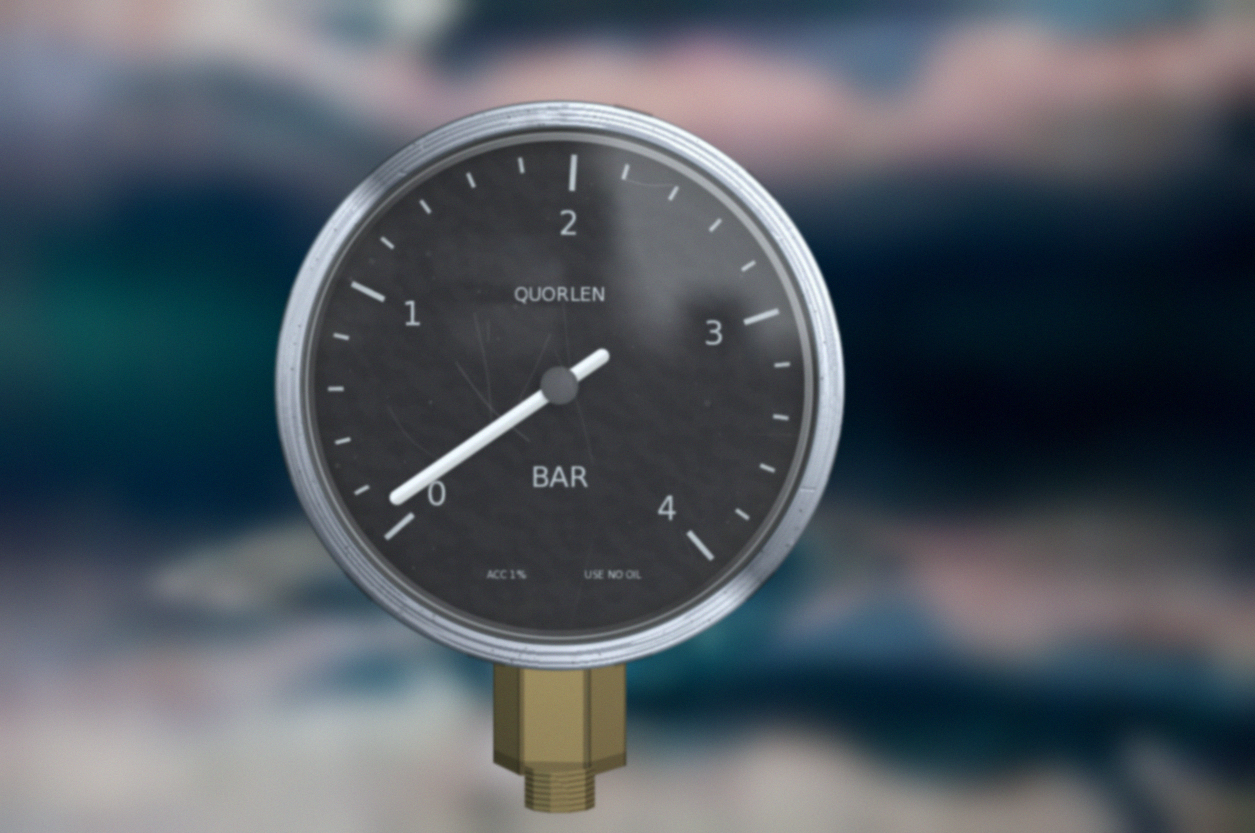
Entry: value=0.1 unit=bar
